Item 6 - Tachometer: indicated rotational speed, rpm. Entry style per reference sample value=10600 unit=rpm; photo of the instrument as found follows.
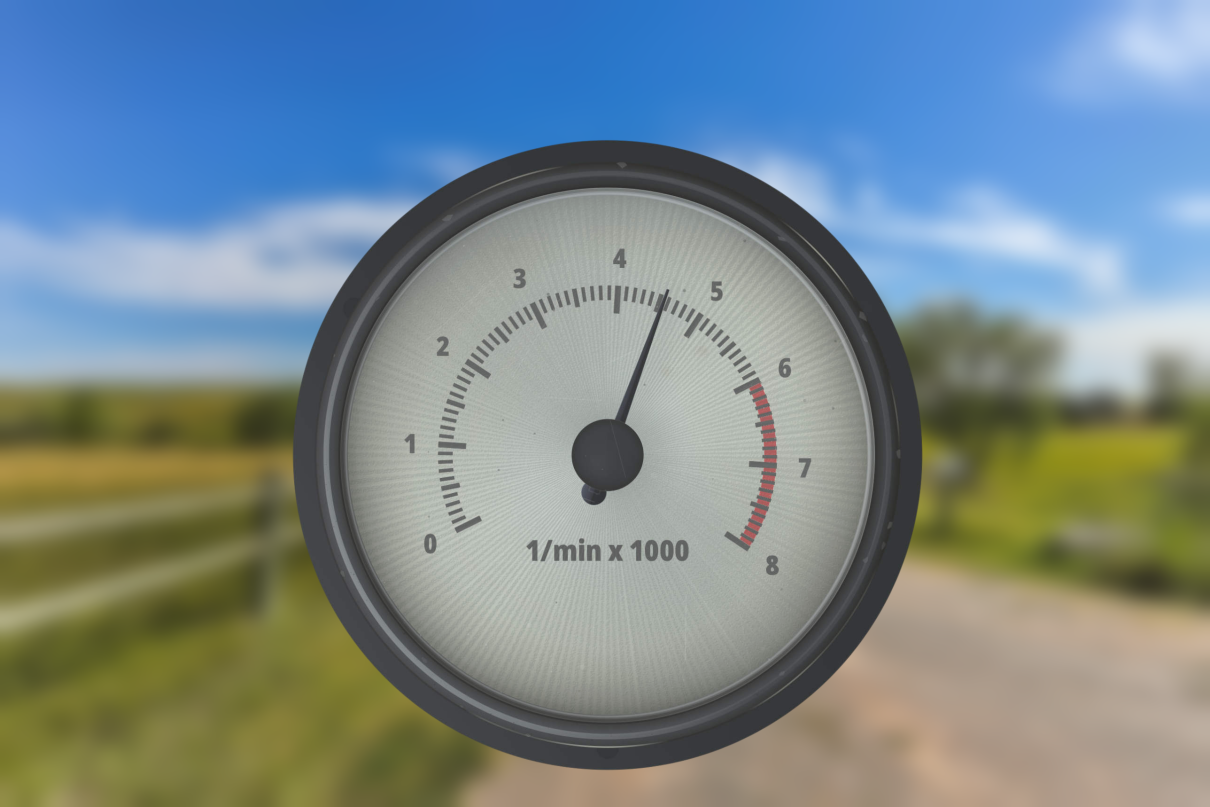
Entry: value=4550 unit=rpm
